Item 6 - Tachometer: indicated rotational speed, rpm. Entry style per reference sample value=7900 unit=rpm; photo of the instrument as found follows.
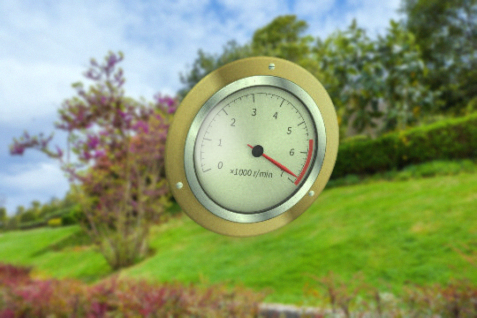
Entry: value=6800 unit=rpm
